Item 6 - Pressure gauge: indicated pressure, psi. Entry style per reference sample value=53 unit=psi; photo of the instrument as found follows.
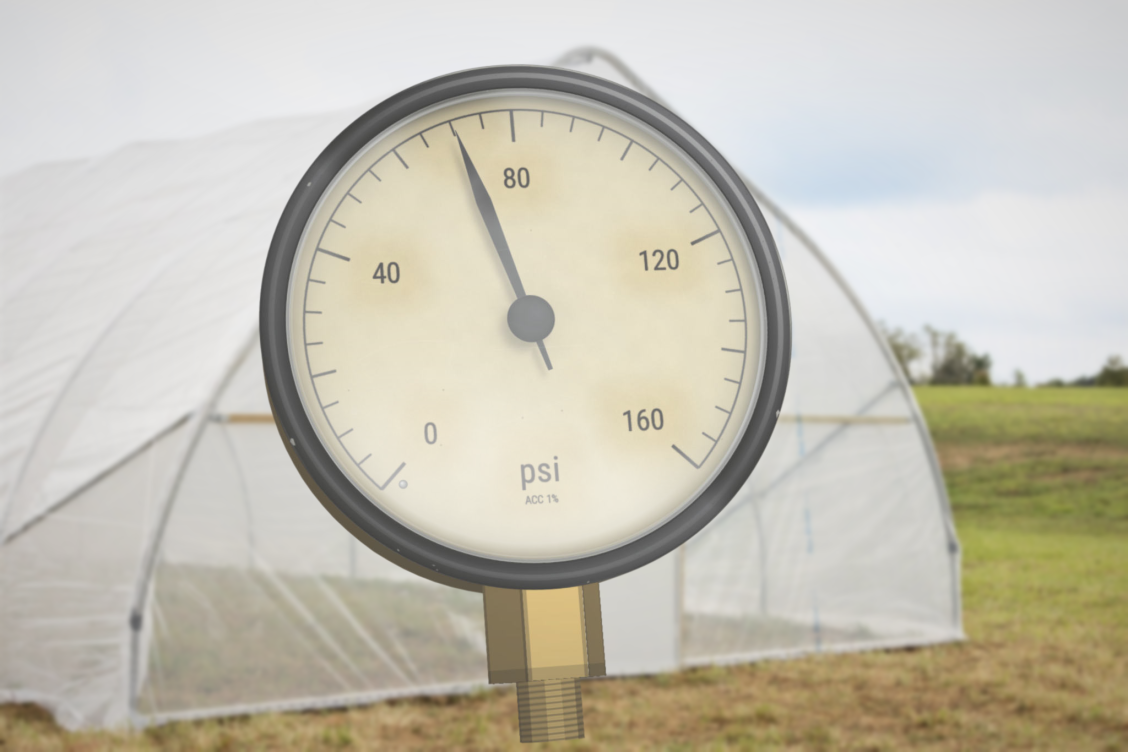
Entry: value=70 unit=psi
